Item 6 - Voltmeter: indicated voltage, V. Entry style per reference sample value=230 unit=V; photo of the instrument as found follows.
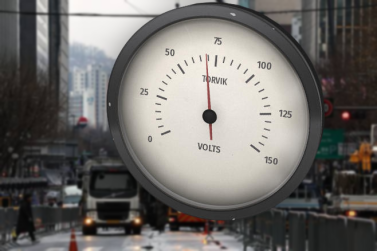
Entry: value=70 unit=V
